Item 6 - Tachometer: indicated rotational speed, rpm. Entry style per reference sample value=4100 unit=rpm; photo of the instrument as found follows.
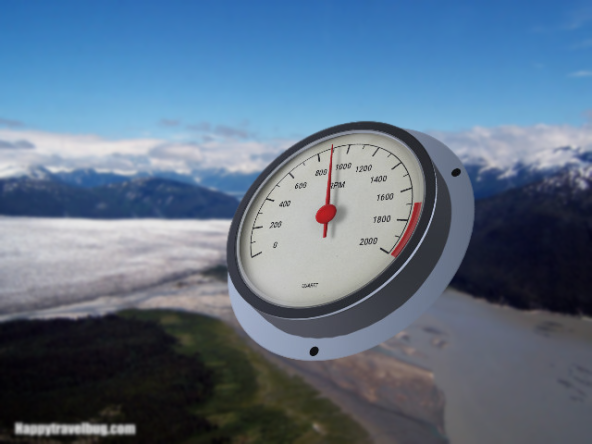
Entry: value=900 unit=rpm
